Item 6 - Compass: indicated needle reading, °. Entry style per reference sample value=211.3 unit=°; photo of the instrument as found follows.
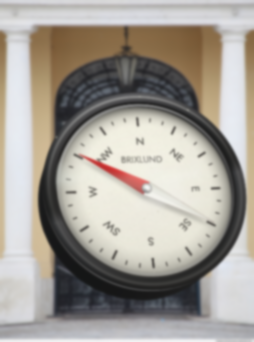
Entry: value=300 unit=°
